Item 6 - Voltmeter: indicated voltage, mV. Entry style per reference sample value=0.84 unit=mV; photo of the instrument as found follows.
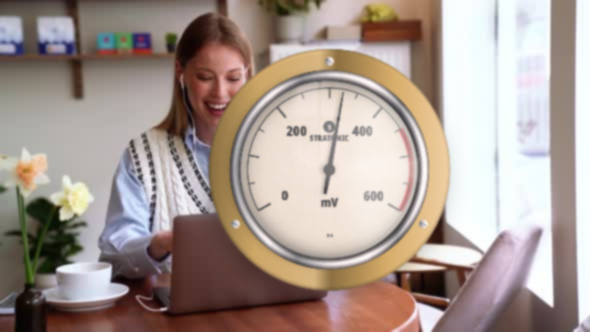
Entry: value=325 unit=mV
